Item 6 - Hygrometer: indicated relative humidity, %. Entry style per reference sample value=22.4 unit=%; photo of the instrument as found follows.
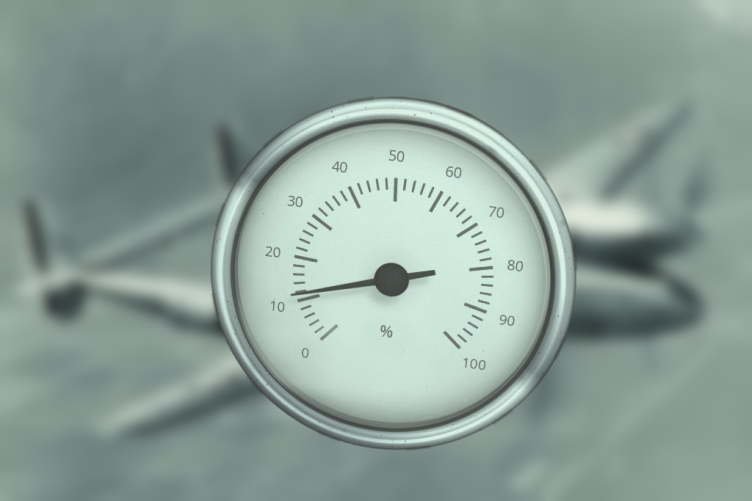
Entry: value=12 unit=%
